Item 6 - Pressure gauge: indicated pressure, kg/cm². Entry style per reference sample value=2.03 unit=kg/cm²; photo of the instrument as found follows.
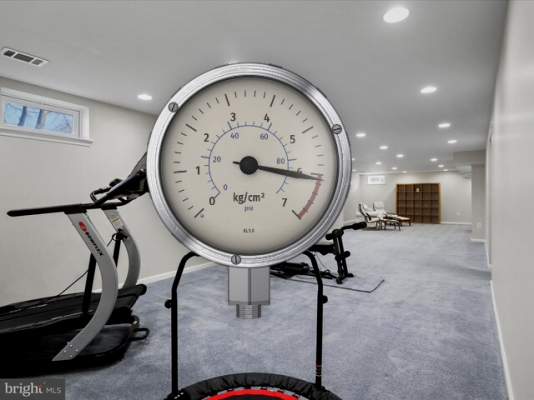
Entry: value=6.1 unit=kg/cm²
